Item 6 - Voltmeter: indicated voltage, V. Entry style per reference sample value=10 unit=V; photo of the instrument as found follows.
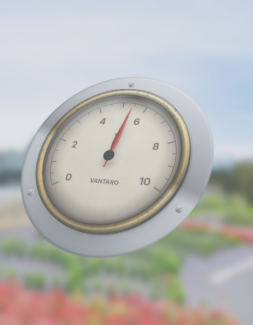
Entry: value=5.5 unit=V
